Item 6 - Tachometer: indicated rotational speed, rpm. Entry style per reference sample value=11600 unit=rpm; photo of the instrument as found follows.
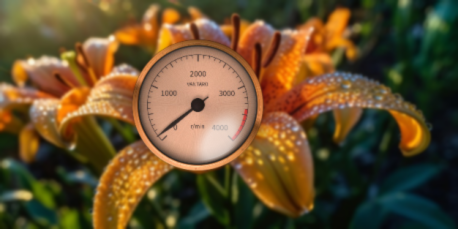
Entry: value=100 unit=rpm
